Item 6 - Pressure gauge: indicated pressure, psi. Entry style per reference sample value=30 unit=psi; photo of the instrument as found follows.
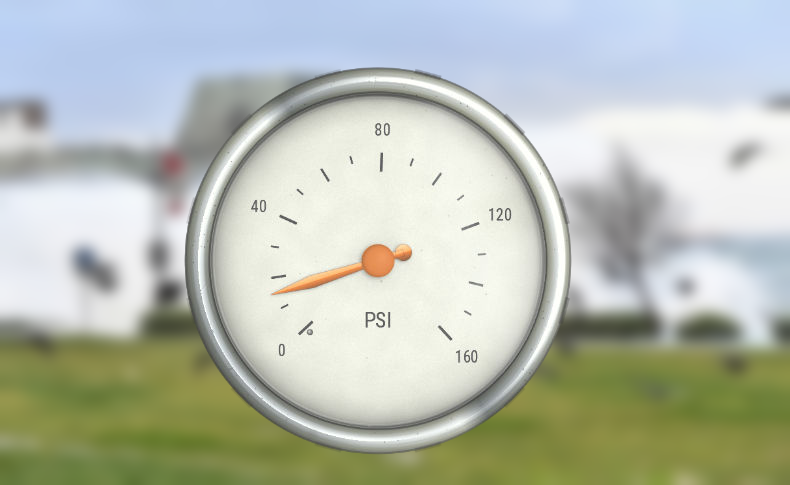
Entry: value=15 unit=psi
